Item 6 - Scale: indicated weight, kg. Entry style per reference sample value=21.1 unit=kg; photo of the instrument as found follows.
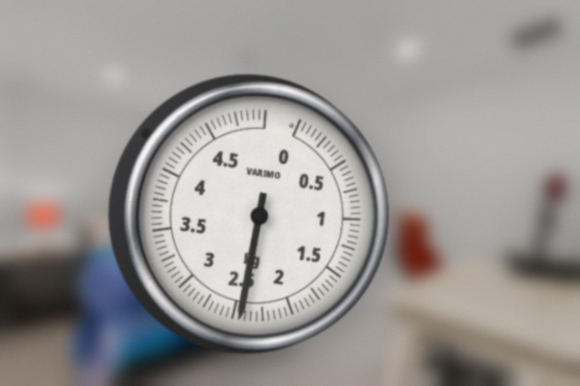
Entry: value=2.45 unit=kg
